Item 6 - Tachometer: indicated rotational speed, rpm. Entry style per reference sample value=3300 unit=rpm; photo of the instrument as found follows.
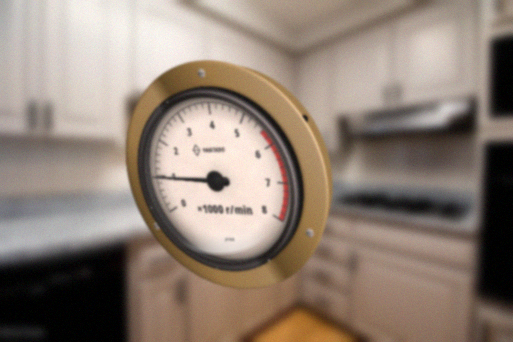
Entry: value=1000 unit=rpm
